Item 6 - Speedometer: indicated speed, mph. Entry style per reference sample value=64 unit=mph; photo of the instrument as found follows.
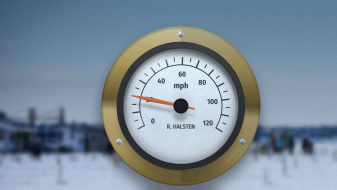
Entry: value=20 unit=mph
